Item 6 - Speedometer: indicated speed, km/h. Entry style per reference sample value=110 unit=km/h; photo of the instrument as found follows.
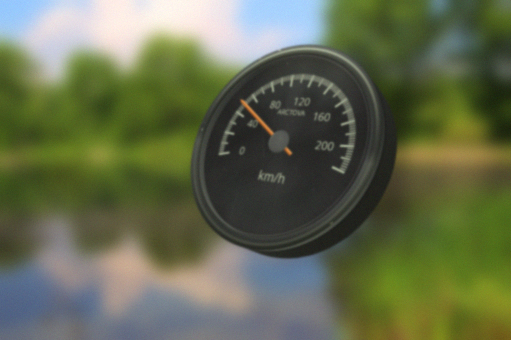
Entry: value=50 unit=km/h
